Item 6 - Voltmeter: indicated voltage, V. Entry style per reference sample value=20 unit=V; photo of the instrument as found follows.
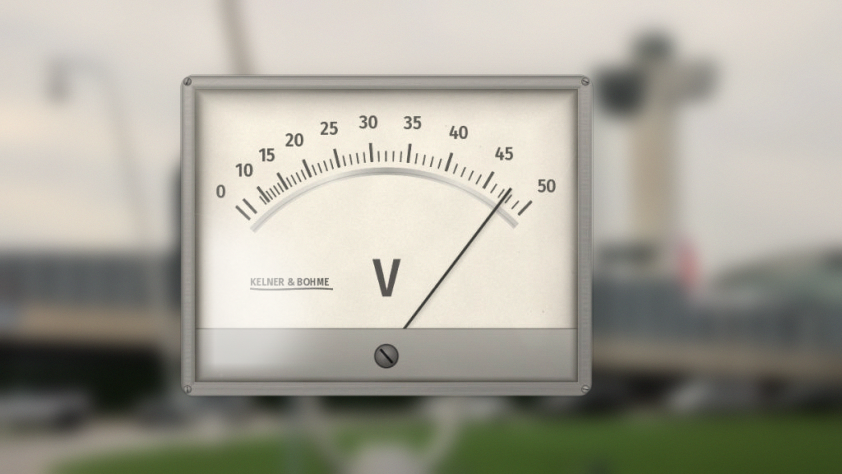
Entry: value=47.5 unit=V
